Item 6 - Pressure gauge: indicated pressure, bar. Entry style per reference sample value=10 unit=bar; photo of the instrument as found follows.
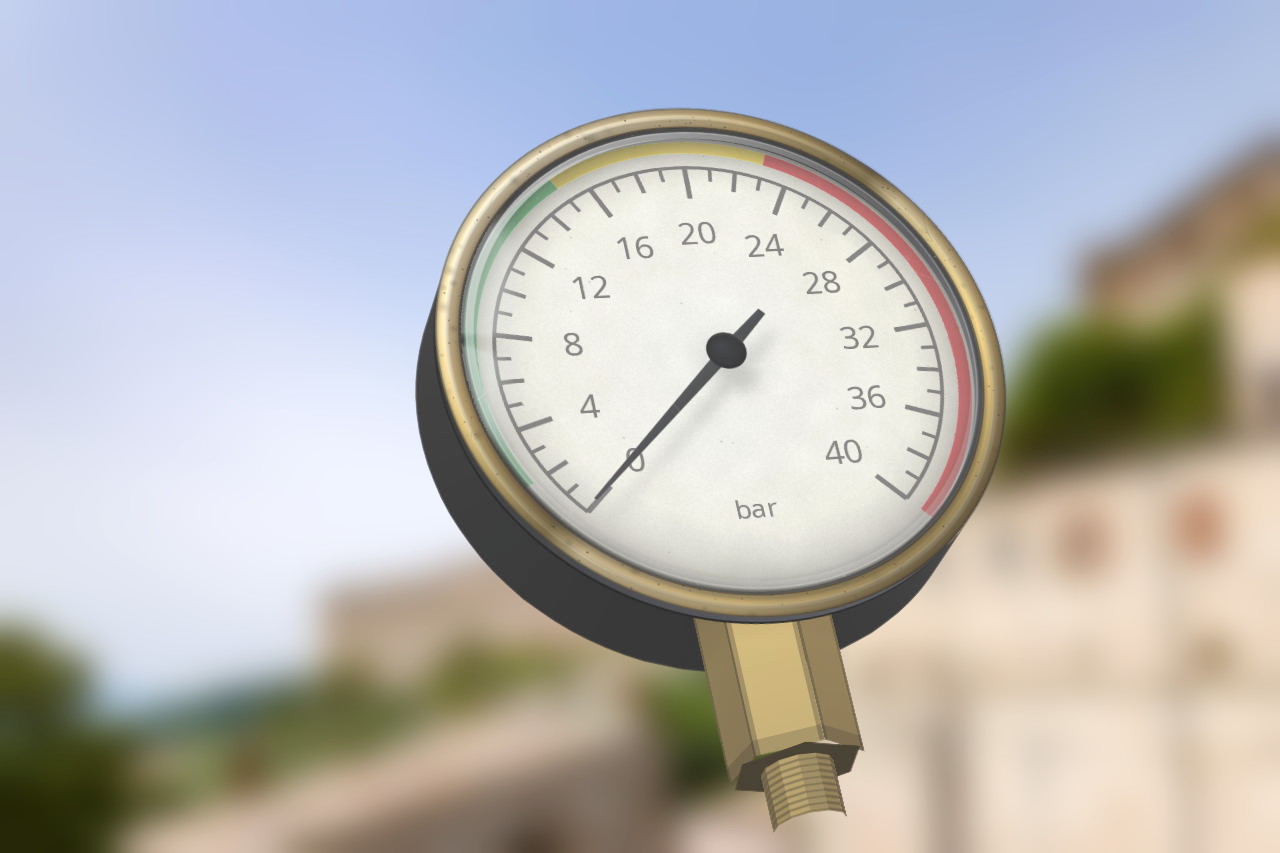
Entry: value=0 unit=bar
